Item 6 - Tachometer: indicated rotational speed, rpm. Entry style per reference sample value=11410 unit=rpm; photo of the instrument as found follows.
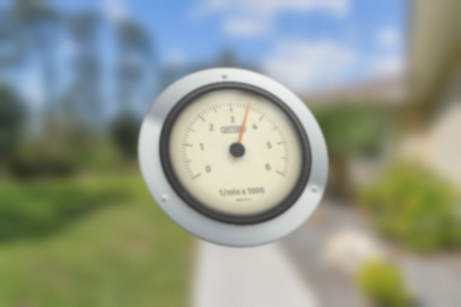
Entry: value=3500 unit=rpm
